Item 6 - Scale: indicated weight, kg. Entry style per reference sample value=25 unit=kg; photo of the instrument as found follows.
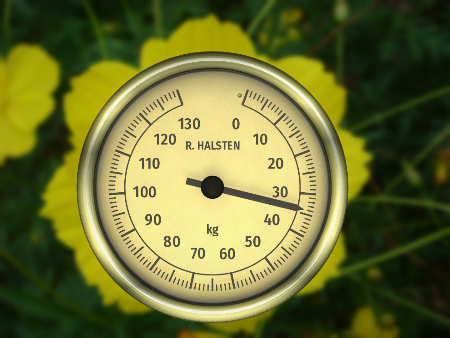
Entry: value=34 unit=kg
